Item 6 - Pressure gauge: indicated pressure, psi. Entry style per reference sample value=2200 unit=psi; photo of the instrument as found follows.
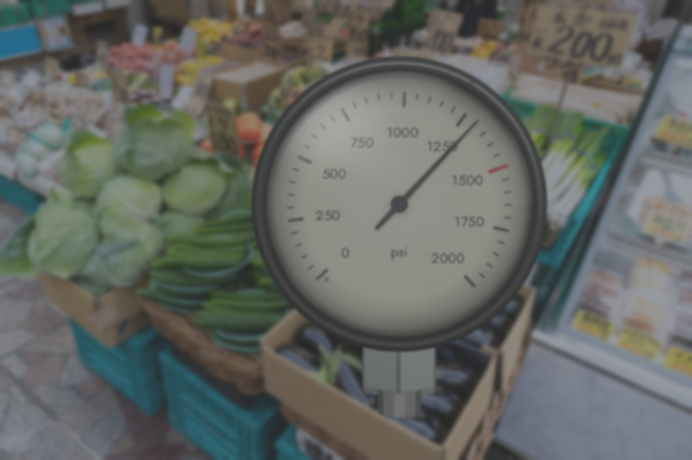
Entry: value=1300 unit=psi
